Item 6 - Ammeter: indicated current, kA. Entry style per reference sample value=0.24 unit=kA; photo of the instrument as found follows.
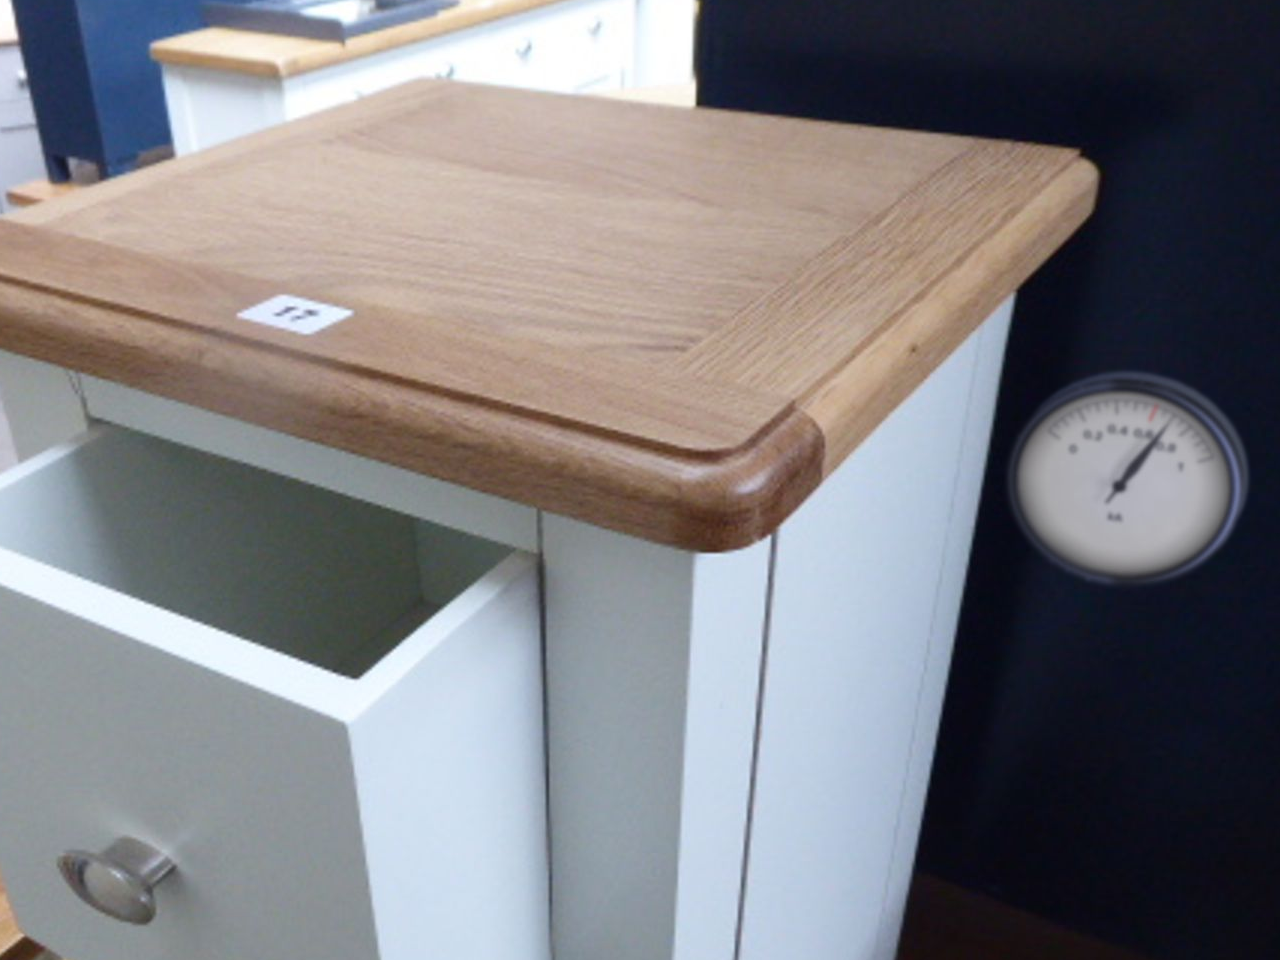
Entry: value=0.7 unit=kA
